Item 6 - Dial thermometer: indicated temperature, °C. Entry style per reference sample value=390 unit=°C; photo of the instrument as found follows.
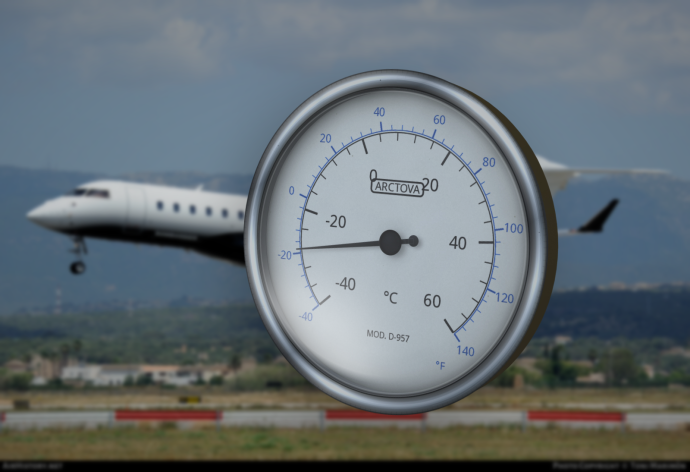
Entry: value=-28 unit=°C
